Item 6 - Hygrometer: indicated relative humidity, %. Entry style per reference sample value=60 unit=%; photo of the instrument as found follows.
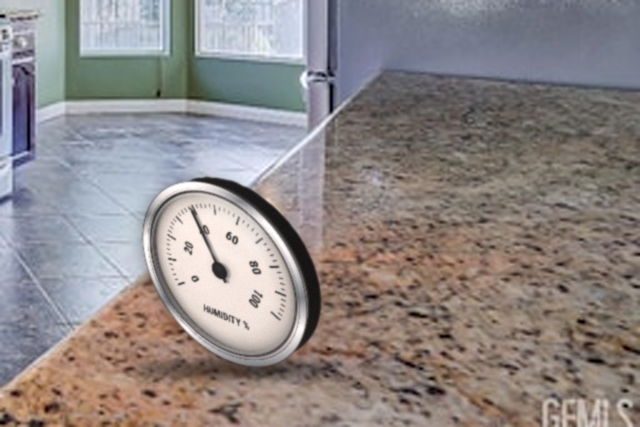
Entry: value=40 unit=%
